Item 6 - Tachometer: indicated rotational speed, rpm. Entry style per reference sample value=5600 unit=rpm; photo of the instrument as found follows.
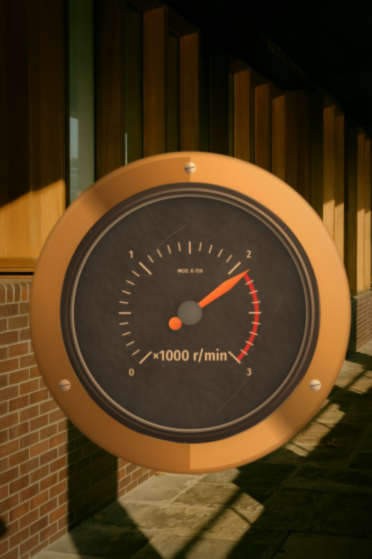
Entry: value=2100 unit=rpm
